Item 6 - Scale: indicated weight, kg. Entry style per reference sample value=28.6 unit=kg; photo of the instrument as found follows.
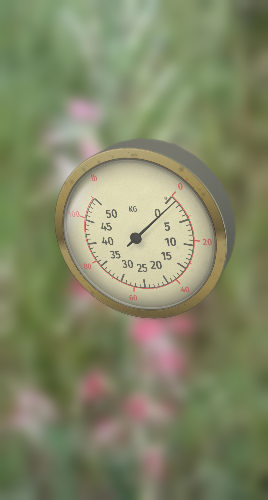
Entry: value=1 unit=kg
